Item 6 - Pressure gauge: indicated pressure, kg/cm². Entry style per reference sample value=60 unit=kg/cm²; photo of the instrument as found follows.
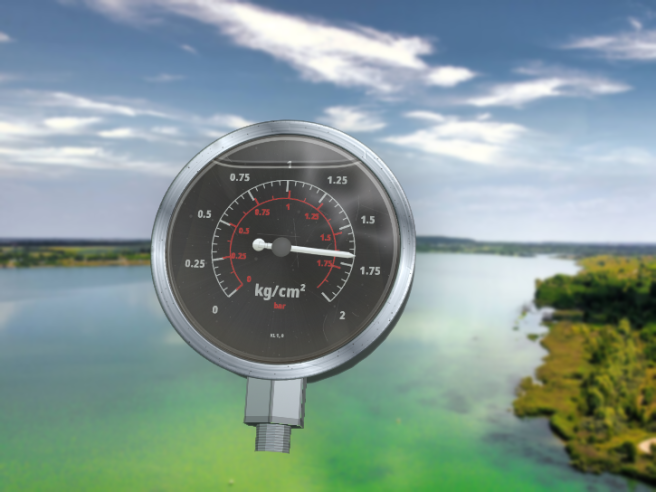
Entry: value=1.7 unit=kg/cm²
